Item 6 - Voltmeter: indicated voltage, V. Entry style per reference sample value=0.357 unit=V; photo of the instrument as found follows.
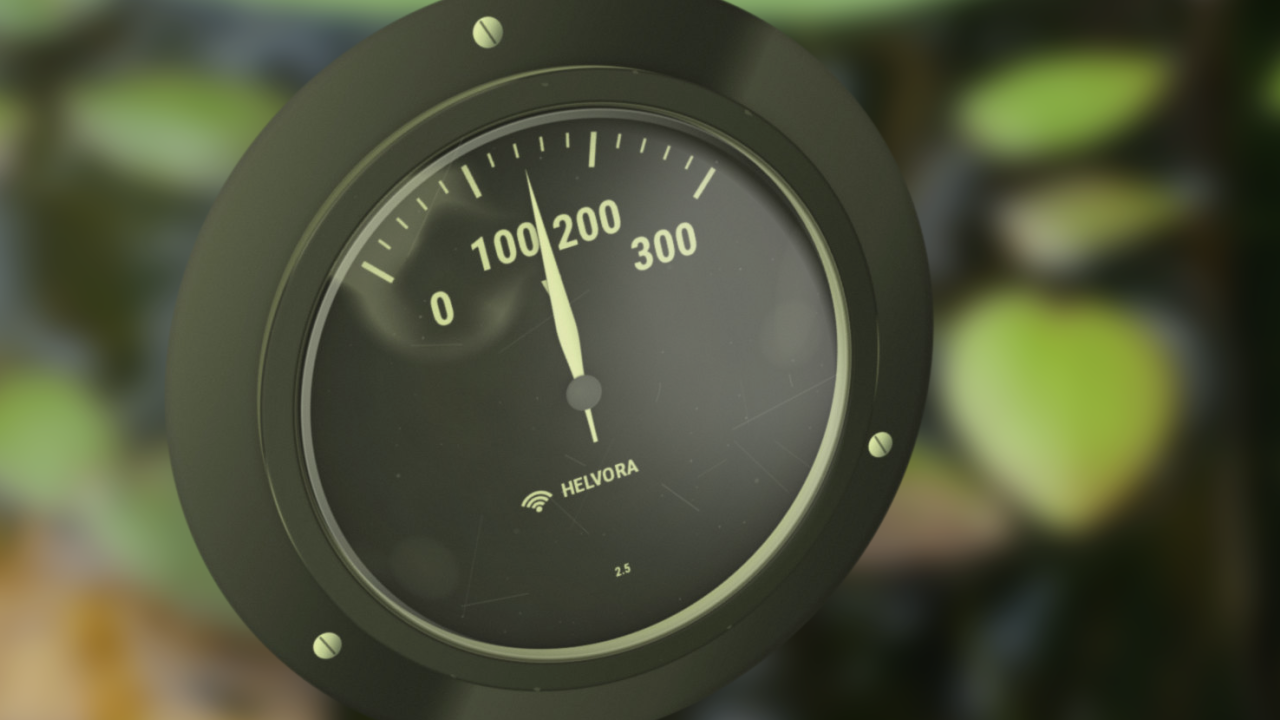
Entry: value=140 unit=V
